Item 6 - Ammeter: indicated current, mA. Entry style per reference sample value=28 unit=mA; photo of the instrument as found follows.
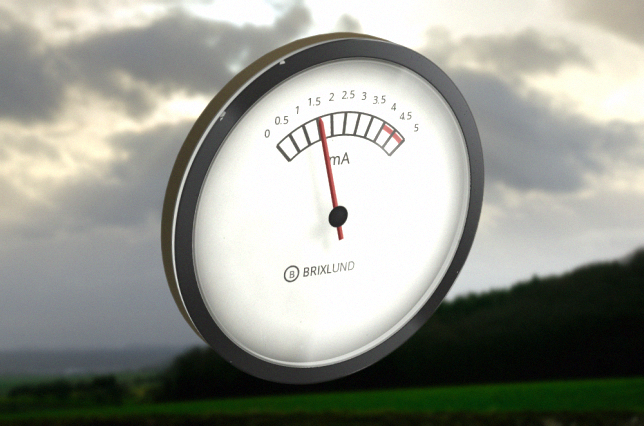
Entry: value=1.5 unit=mA
